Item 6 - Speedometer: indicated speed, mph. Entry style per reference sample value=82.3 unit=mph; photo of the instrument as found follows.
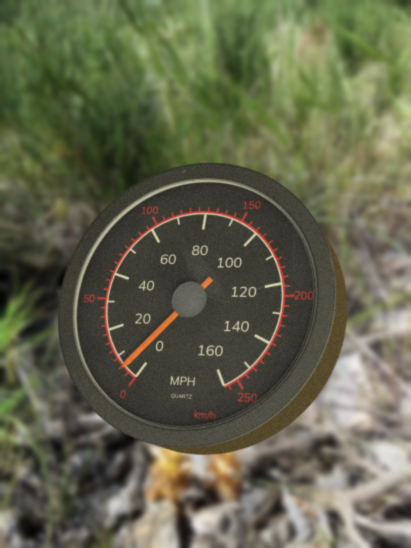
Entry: value=5 unit=mph
